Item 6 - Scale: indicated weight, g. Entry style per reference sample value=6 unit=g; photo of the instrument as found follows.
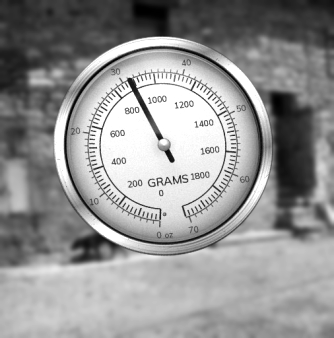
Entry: value=880 unit=g
